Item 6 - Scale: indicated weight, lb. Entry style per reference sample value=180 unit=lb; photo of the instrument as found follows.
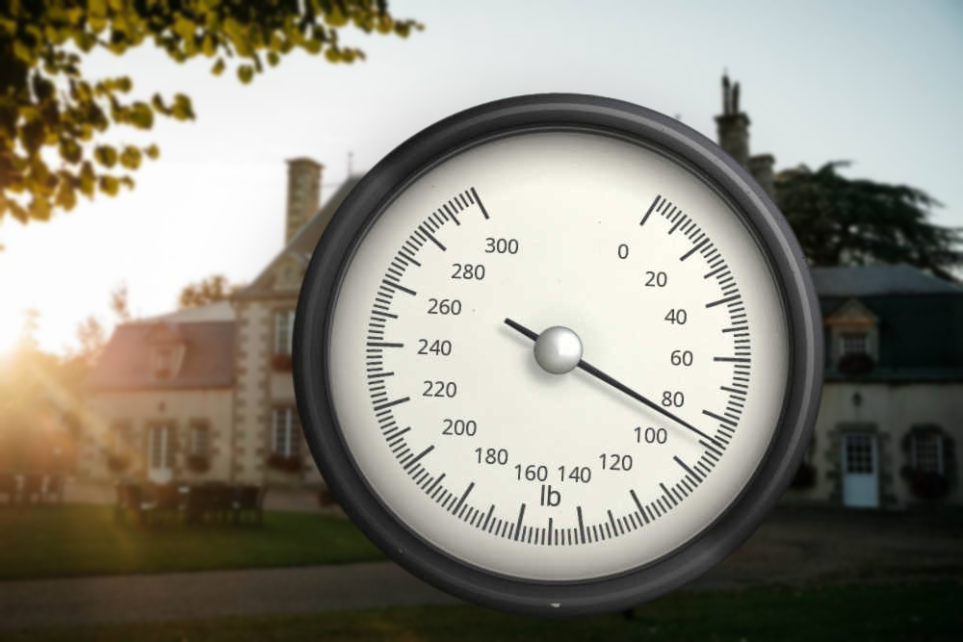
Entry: value=88 unit=lb
